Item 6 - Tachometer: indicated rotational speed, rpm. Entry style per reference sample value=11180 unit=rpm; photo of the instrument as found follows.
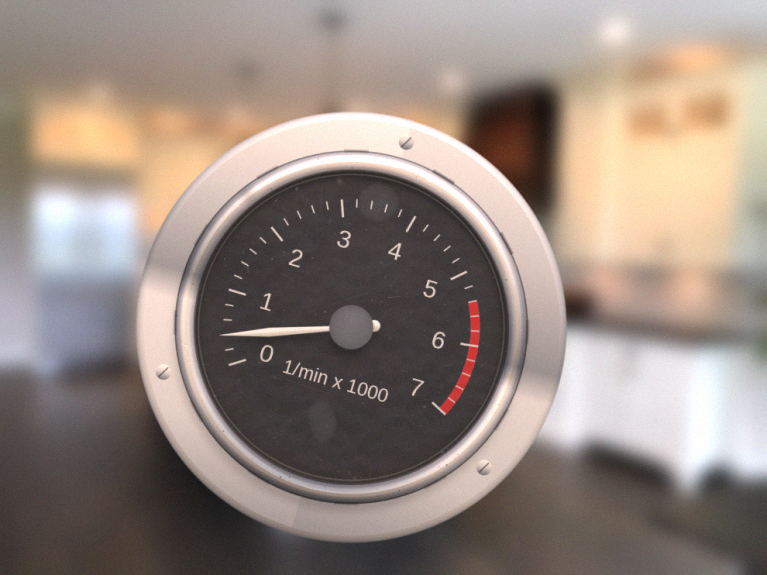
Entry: value=400 unit=rpm
